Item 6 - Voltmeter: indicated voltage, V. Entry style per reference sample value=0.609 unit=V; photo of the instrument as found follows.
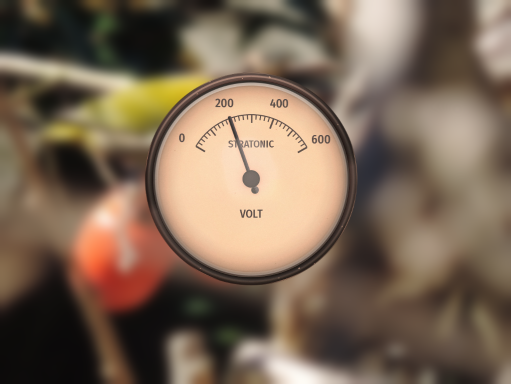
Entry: value=200 unit=V
